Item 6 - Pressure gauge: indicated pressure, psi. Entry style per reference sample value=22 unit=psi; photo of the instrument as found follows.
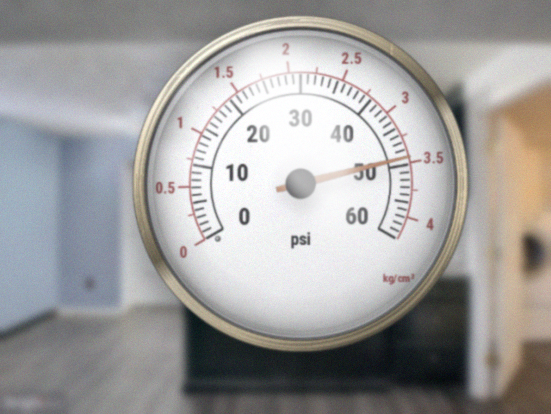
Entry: value=49 unit=psi
